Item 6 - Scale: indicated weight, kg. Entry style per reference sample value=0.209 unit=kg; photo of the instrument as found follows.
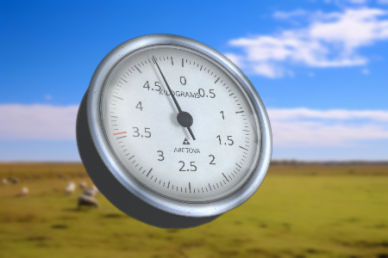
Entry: value=4.75 unit=kg
